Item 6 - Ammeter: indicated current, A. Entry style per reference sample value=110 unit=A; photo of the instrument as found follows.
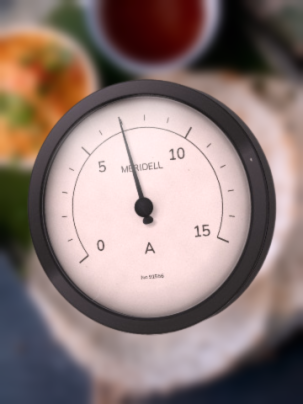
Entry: value=7 unit=A
